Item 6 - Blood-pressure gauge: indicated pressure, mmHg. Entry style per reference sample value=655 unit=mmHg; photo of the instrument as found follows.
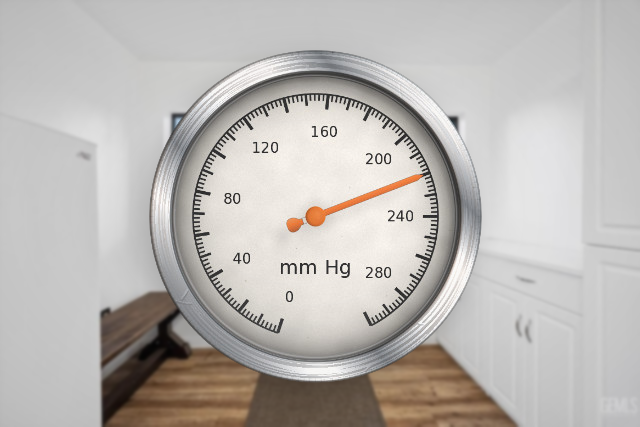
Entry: value=220 unit=mmHg
